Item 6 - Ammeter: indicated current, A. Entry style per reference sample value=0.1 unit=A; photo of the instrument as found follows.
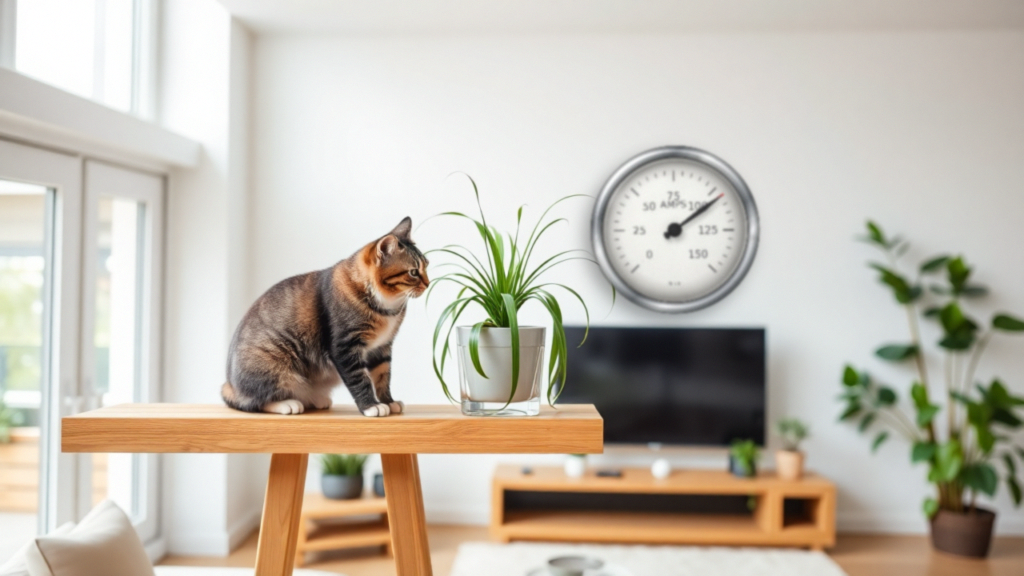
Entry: value=105 unit=A
